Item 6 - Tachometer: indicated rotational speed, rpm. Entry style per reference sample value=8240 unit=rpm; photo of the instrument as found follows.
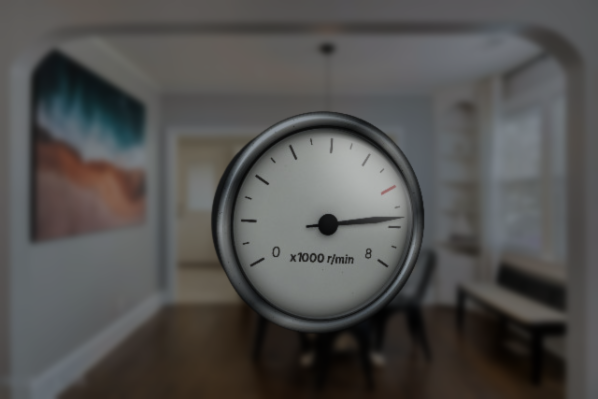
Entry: value=6750 unit=rpm
